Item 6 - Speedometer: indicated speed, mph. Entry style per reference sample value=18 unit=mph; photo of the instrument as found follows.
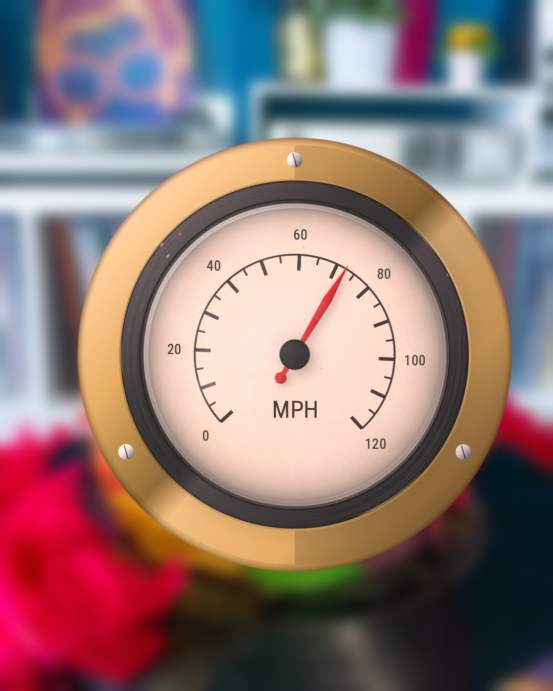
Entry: value=72.5 unit=mph
